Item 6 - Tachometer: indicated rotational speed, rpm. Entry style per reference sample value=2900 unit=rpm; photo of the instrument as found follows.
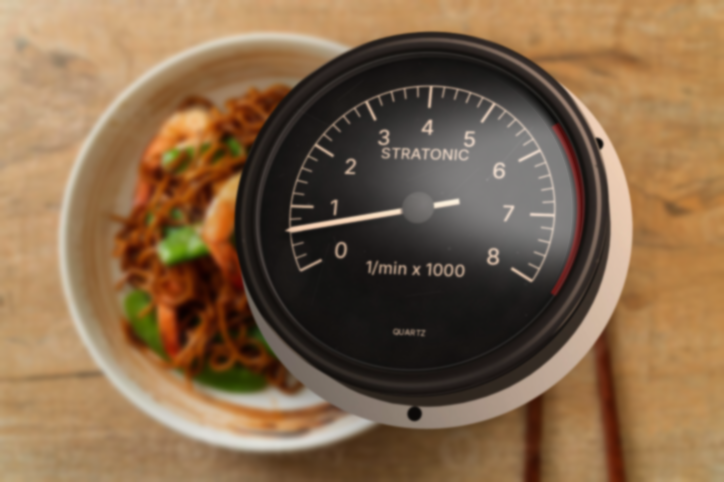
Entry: value=600 unit=rpm
